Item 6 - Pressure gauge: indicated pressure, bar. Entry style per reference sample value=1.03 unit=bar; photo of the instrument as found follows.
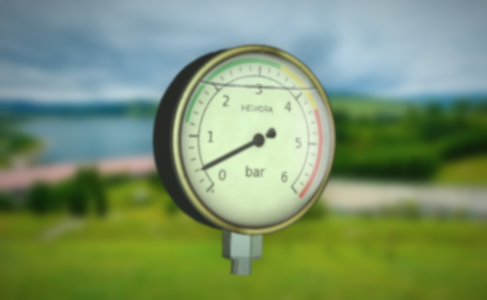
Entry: value=0.4 unit=bar
